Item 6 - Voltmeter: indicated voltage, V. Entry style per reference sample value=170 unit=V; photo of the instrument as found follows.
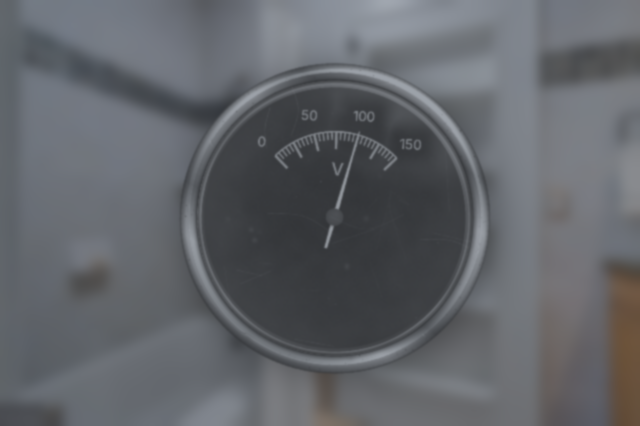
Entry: value=100 unit=V
